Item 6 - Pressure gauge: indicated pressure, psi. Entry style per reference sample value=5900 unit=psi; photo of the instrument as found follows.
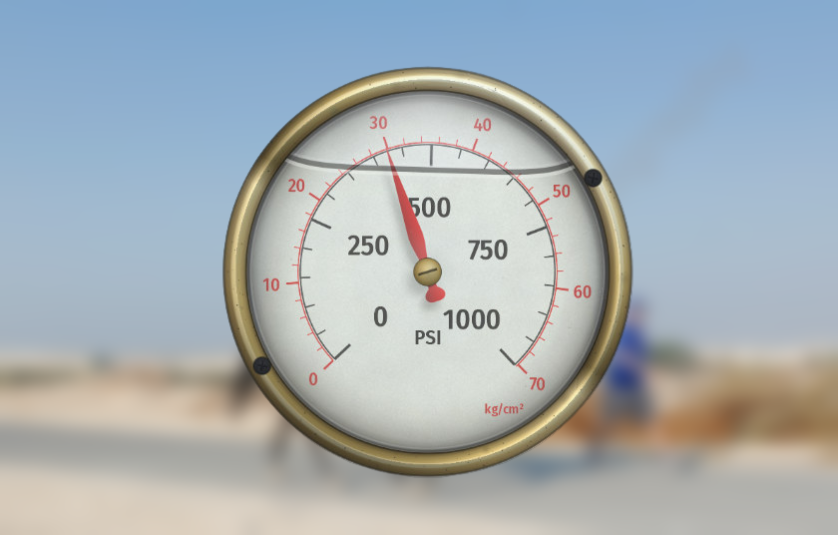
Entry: value=425 unit=psi
